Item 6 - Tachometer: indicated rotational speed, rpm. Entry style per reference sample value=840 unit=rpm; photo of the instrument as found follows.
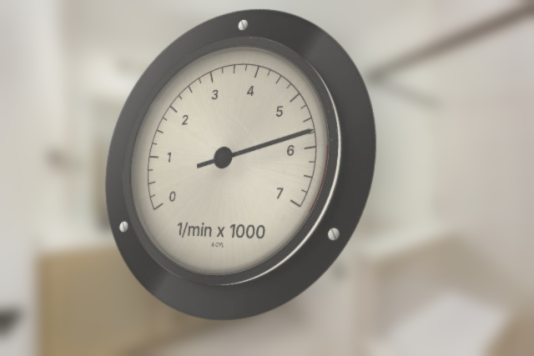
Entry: value=5750 unit=rpm
